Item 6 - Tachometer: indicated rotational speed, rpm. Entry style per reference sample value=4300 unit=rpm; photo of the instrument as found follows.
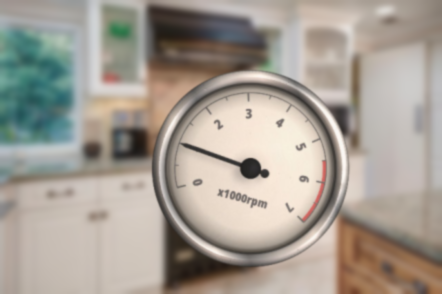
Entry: value=1000 unit=rpm
